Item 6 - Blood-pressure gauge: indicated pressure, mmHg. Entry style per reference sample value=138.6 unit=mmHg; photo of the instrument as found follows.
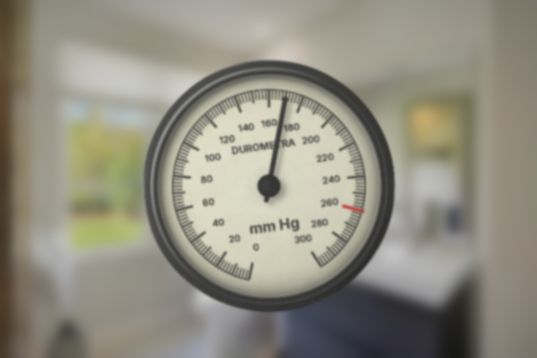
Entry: value=170 unit=mmHg
